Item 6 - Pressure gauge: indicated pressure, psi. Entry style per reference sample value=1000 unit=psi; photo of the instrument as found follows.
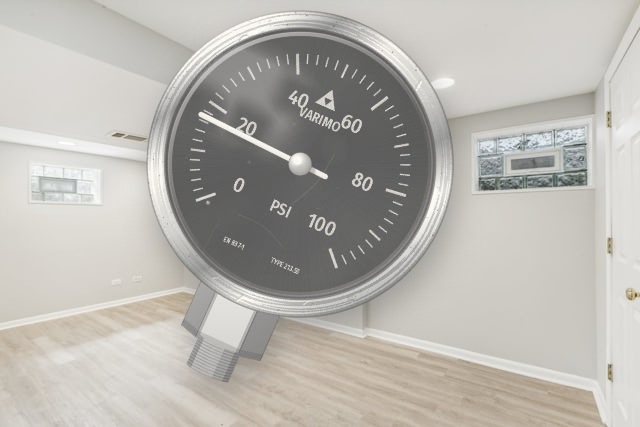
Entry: value=17 unit=psi
